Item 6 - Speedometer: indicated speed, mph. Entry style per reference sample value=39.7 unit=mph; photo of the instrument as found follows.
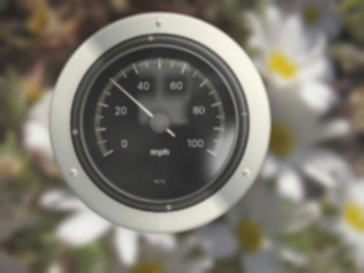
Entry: value=30 unit=mph
